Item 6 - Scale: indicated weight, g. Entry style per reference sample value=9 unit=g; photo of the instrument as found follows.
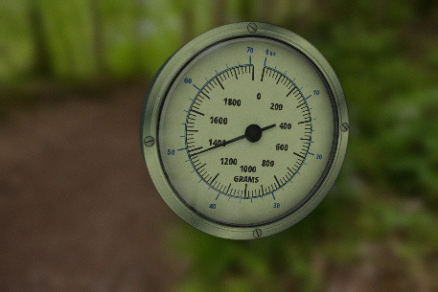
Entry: value=1380 unit=g
